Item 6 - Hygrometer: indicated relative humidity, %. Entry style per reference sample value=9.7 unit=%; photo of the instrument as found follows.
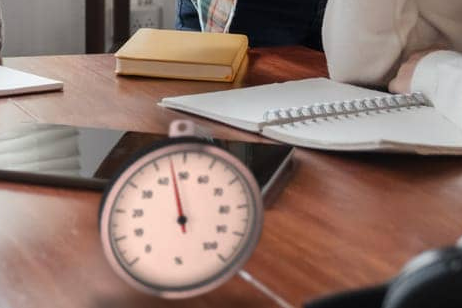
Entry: value=45 unit=%
